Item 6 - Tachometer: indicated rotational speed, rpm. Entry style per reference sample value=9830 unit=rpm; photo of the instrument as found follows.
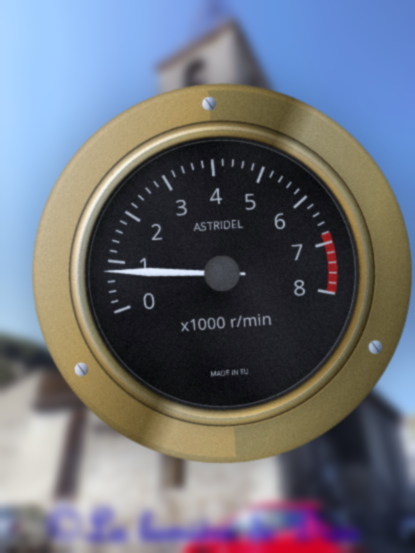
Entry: value=800 unit=rpm
